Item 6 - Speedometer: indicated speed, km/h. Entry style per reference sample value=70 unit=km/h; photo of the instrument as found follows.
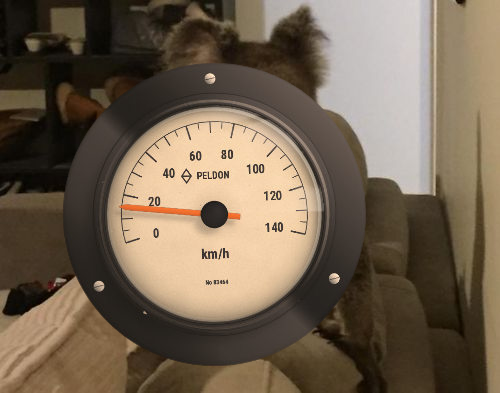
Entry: value=15 unit=km/h
